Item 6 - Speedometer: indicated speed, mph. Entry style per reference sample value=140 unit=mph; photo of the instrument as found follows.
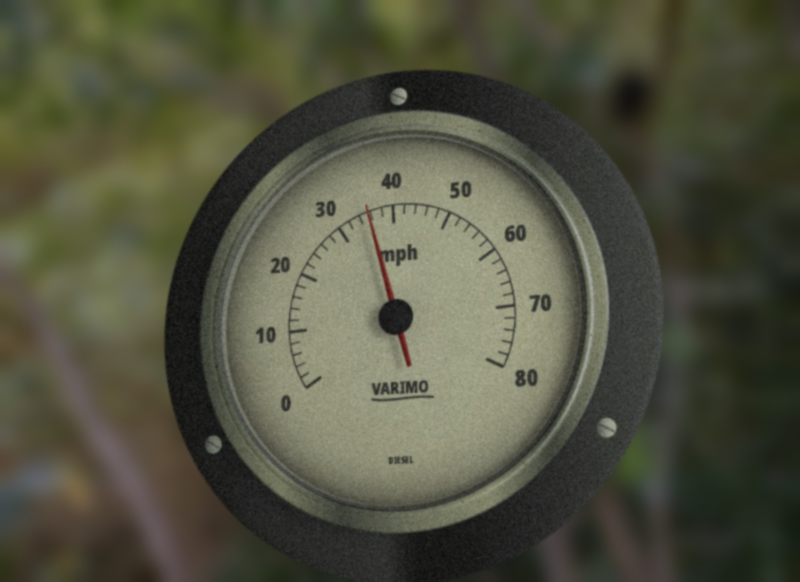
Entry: value=36 unit=mph
